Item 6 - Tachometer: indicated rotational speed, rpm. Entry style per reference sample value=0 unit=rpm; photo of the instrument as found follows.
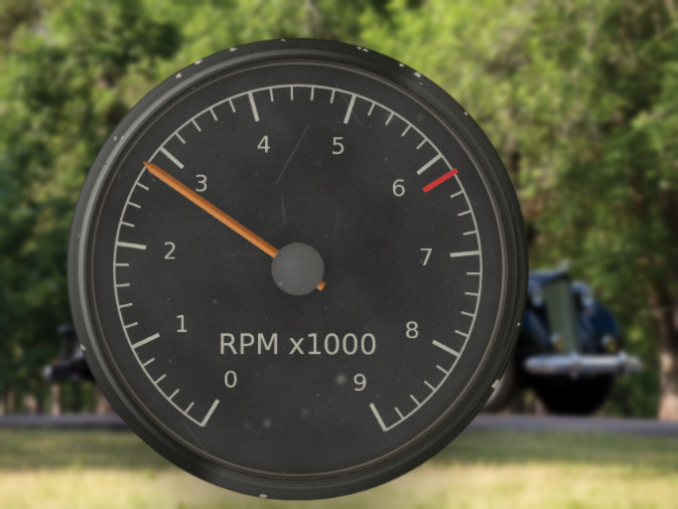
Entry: value=2800 unit=rpm
